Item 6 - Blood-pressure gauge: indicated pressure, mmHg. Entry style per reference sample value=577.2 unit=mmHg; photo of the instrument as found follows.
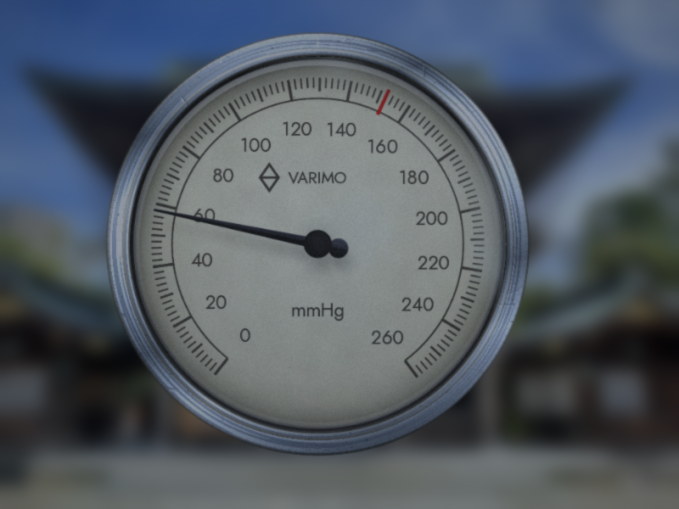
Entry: value=58 unit=mmHg
